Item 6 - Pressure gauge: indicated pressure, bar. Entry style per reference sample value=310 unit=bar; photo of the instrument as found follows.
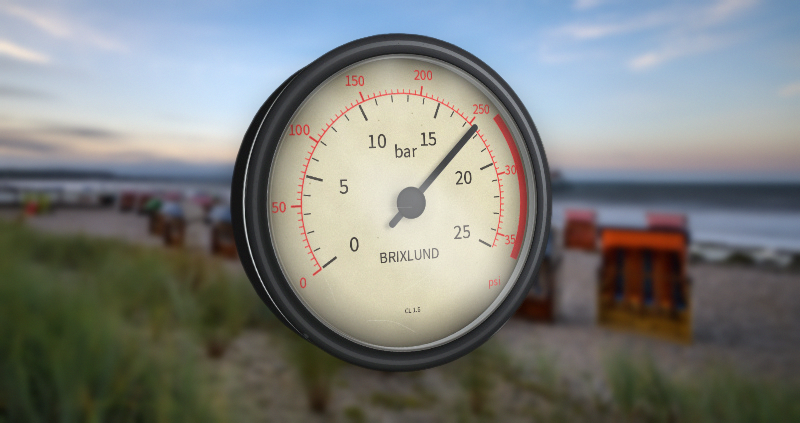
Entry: value=17.5 unit=bar
